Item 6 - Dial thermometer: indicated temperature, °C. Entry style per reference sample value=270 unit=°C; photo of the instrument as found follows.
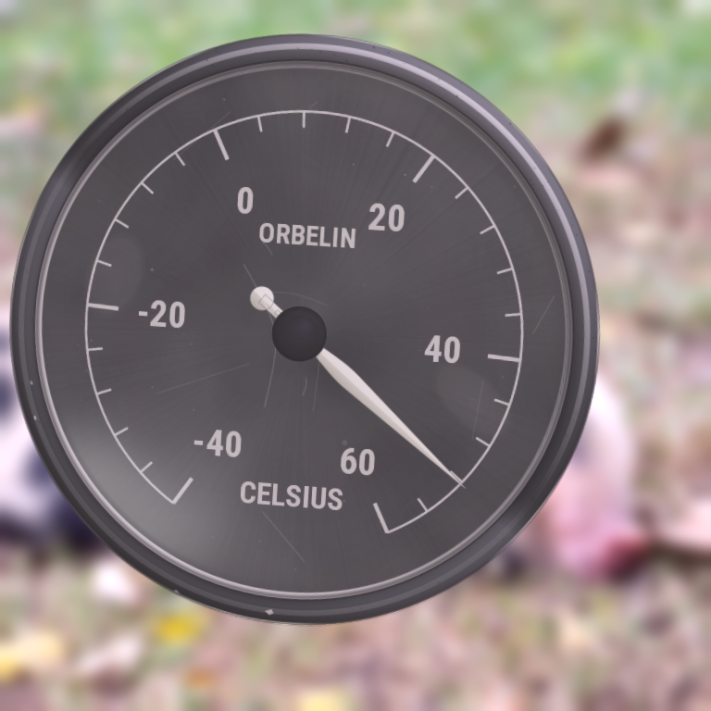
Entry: value=52 unit=°C
